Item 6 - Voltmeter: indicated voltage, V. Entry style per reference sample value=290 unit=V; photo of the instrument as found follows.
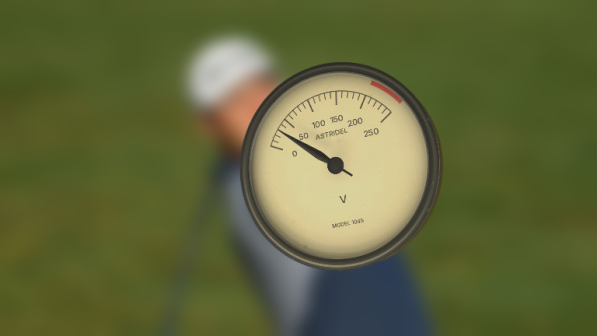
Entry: value=30 unit=V
